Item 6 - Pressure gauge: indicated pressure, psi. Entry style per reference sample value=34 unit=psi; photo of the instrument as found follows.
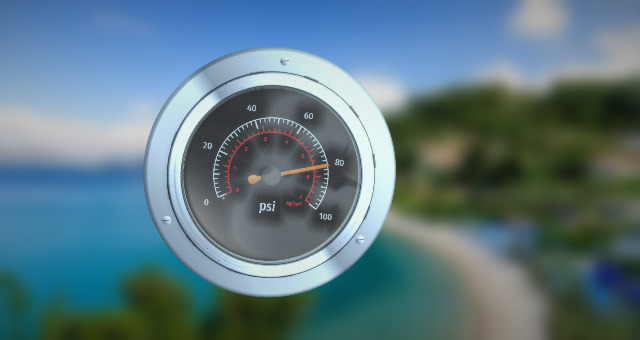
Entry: value=80 unit=psi
